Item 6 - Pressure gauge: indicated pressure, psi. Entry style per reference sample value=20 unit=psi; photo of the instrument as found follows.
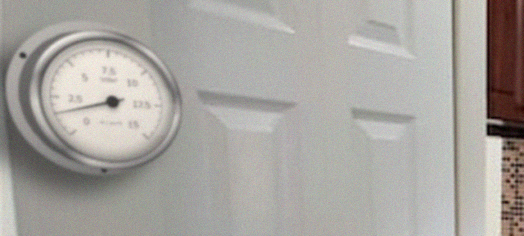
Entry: value=1.5 unit=psi
